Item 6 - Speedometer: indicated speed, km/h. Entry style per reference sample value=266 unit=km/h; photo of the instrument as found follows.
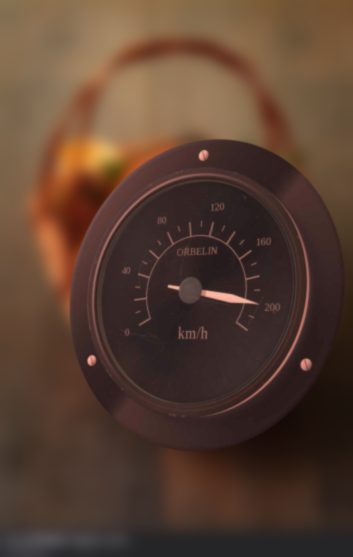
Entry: value=200 unit=km/h
